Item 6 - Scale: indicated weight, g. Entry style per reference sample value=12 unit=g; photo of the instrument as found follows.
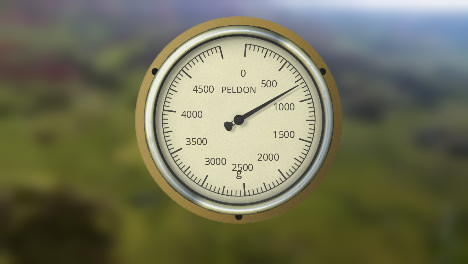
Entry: value=800 unit=g
